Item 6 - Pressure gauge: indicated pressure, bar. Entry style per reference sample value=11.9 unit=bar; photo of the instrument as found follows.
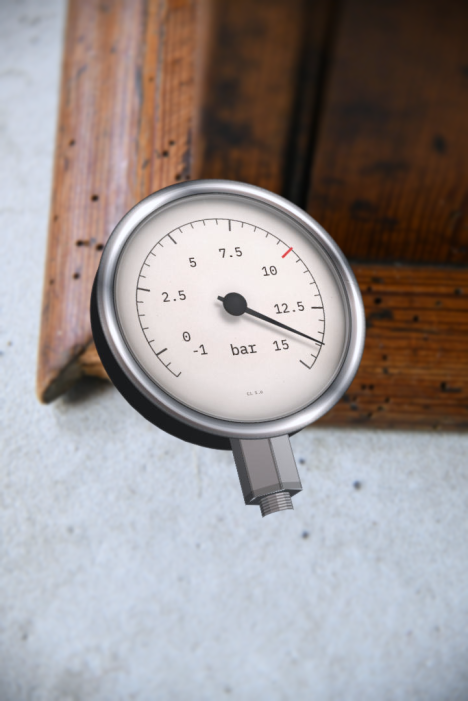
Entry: value=14 unit=bar
